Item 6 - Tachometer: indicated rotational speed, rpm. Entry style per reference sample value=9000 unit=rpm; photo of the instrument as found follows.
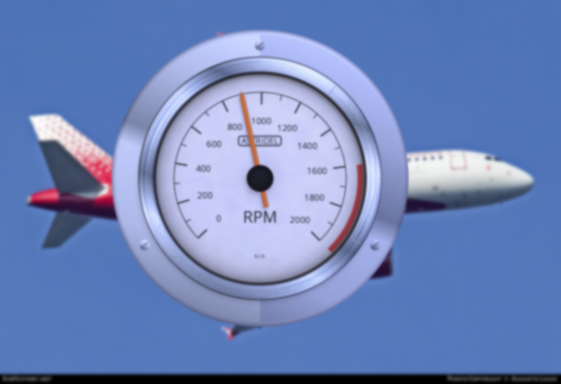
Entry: value=900 unit=rpm
